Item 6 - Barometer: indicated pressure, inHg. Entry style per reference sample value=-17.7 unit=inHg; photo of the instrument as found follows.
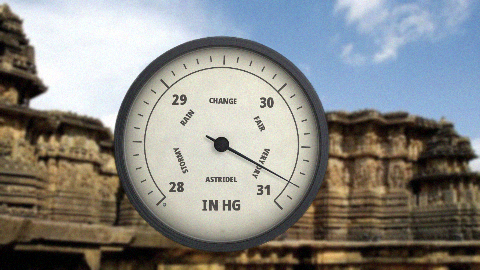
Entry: value=30.8 unit=inHg
